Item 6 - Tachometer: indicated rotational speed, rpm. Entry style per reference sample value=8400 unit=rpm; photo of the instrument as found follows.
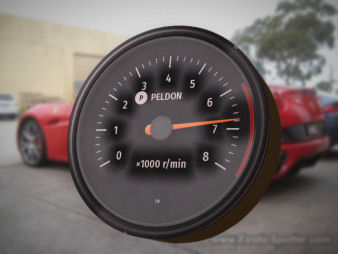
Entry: value=6800 unit=rpm
